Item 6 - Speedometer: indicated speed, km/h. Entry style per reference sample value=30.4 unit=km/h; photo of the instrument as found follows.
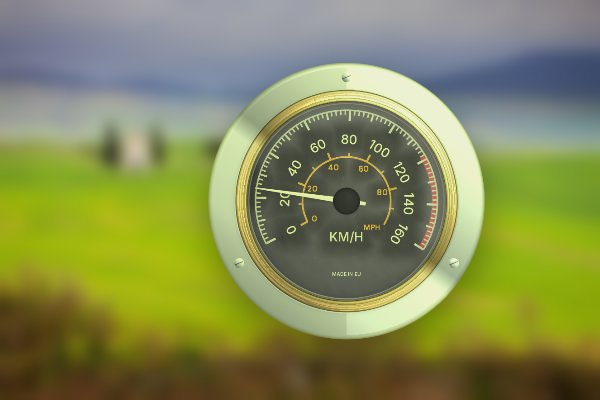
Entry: value=24 unit=km/h
